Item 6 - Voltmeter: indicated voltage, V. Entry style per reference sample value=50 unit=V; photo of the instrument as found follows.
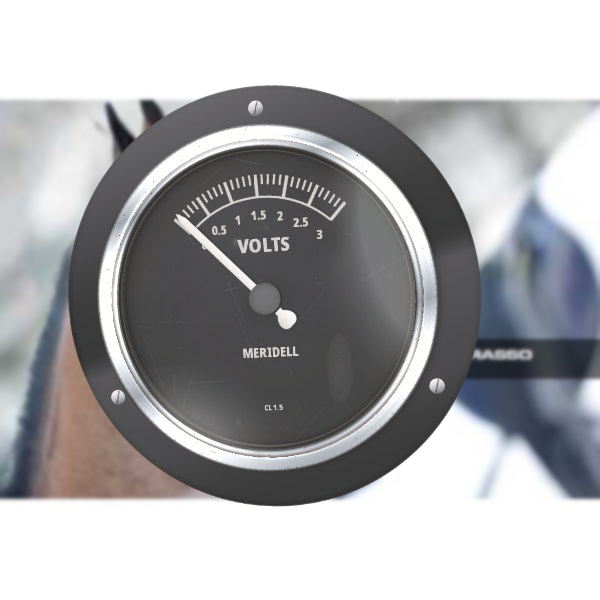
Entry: value=0.1 unit=V
